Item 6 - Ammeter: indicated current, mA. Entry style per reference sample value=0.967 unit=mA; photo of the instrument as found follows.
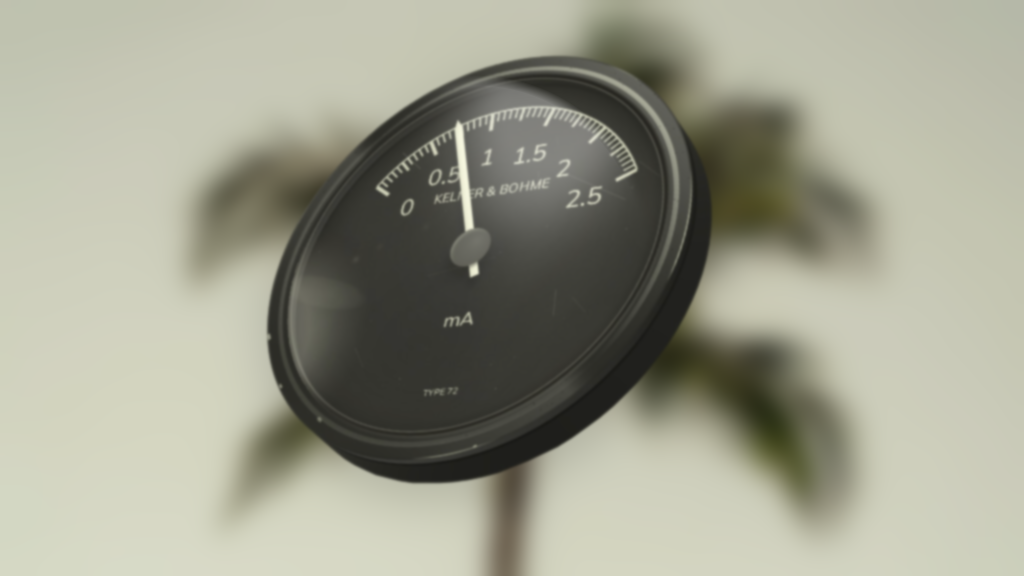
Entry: value=0.75 unit=mA
